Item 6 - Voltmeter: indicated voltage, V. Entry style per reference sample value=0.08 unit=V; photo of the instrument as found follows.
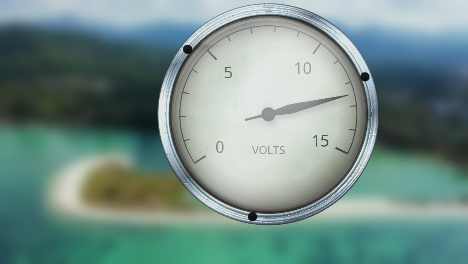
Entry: value=12.5 unit=V
